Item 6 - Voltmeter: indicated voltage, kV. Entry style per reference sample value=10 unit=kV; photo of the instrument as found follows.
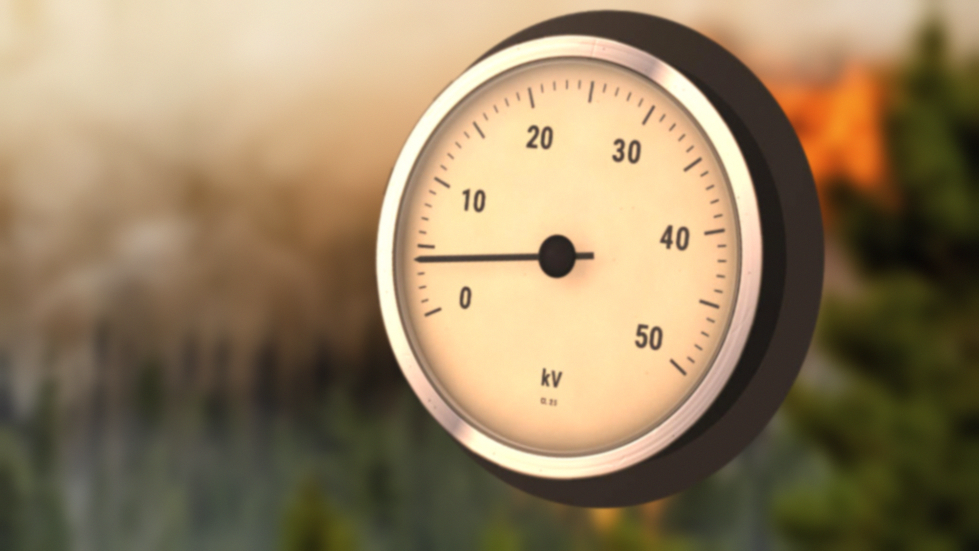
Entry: value=4 unit=kV
